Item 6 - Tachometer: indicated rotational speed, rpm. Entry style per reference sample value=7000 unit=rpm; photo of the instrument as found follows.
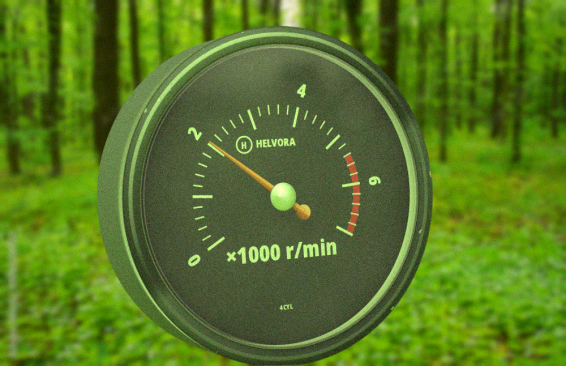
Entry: value=2000 unit=rpm
